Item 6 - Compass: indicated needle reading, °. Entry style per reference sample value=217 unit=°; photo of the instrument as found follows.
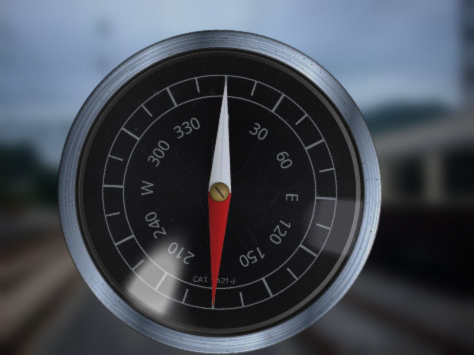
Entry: value=180 unit=°
